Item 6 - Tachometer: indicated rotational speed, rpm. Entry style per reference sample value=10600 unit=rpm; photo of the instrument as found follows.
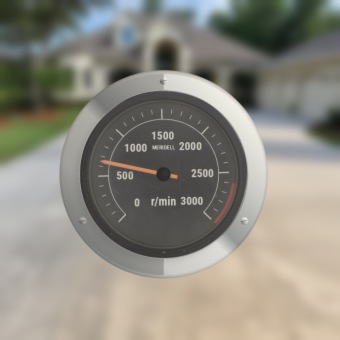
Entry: value=650 unit=rpm
